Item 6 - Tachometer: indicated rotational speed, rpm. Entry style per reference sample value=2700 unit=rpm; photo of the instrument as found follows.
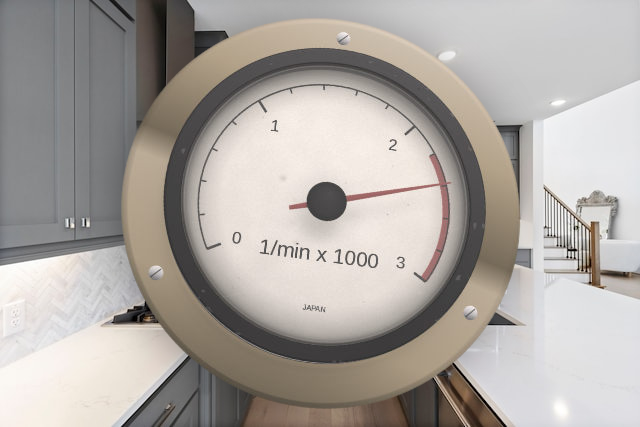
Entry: value=2400 unit=rpm
